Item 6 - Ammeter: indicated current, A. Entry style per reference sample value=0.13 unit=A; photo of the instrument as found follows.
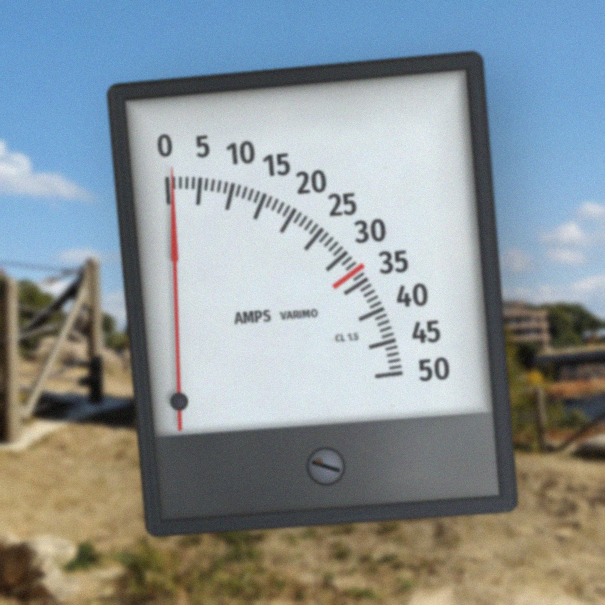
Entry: value=1 unit=A
